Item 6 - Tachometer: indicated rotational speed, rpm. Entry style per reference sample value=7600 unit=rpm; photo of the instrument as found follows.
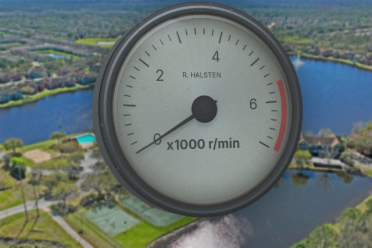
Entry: value=0 unit=rpm
